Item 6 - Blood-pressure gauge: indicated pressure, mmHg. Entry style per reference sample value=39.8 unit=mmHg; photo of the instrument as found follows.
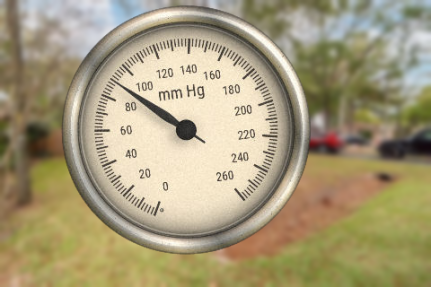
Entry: value=90 unit=mmHg
